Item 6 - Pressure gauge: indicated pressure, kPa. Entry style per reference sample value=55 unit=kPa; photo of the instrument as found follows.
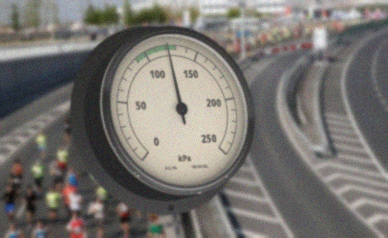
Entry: value=120 unit=kPa
